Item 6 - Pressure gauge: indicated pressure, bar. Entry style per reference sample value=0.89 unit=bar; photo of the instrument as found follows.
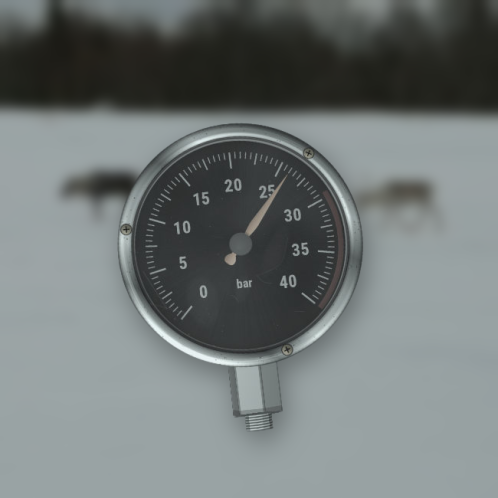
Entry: value=26 unit=bar
